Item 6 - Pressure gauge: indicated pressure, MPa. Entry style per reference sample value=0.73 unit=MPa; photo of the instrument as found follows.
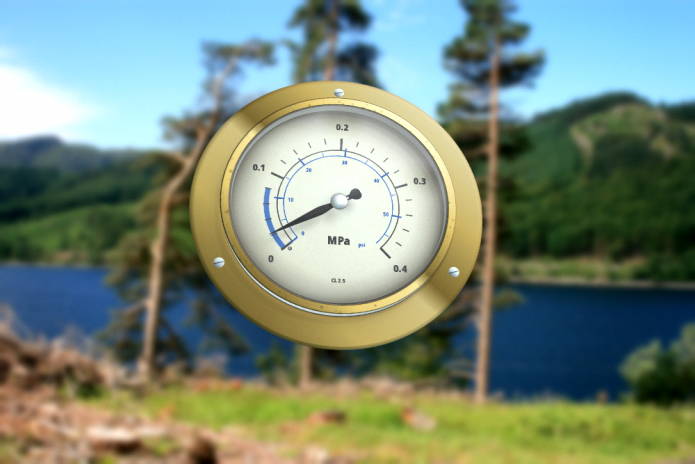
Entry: value=0.02 unit=MPa
